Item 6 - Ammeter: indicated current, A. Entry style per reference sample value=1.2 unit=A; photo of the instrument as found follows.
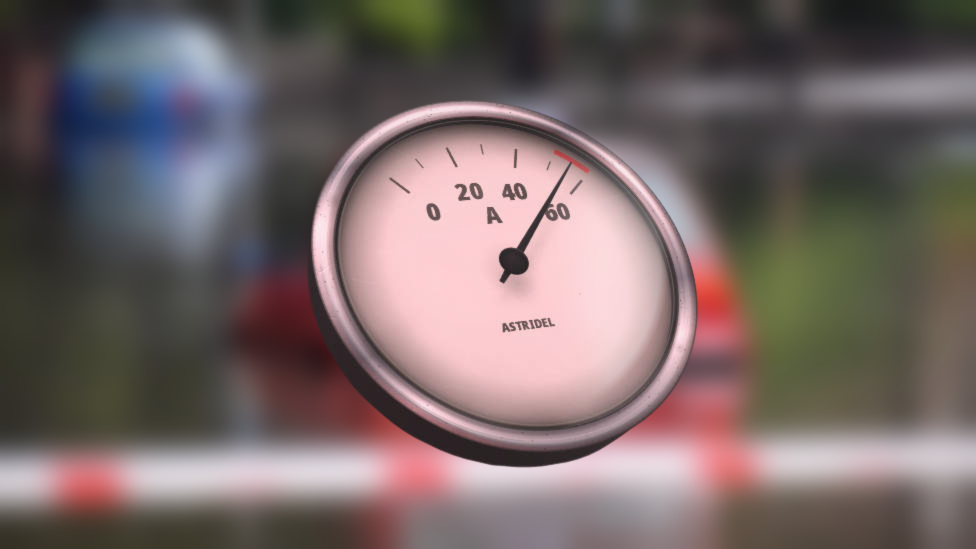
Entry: value=55 unit=A
